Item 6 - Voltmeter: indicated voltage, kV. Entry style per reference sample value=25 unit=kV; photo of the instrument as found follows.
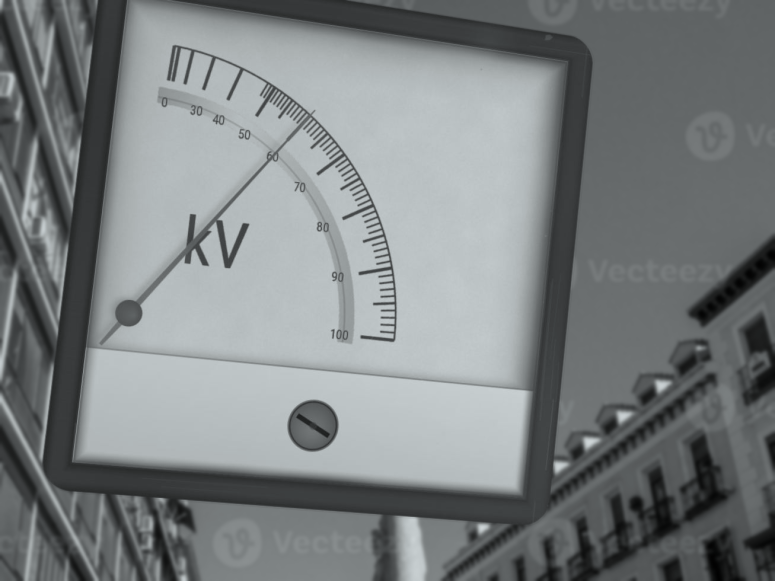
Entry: value=60 unit=kV
